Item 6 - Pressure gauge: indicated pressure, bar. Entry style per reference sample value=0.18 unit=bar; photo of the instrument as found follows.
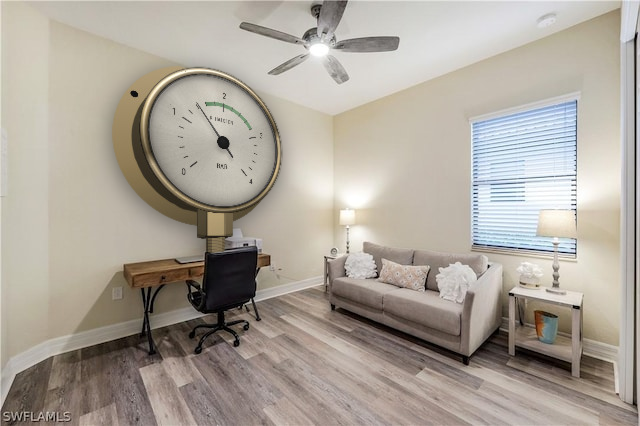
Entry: value=1.4 unit=bar
